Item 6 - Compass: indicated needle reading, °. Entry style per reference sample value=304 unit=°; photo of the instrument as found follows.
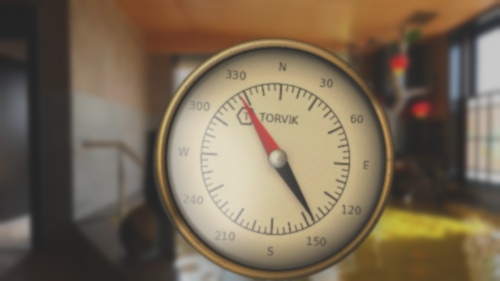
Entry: value=325 unit=°
